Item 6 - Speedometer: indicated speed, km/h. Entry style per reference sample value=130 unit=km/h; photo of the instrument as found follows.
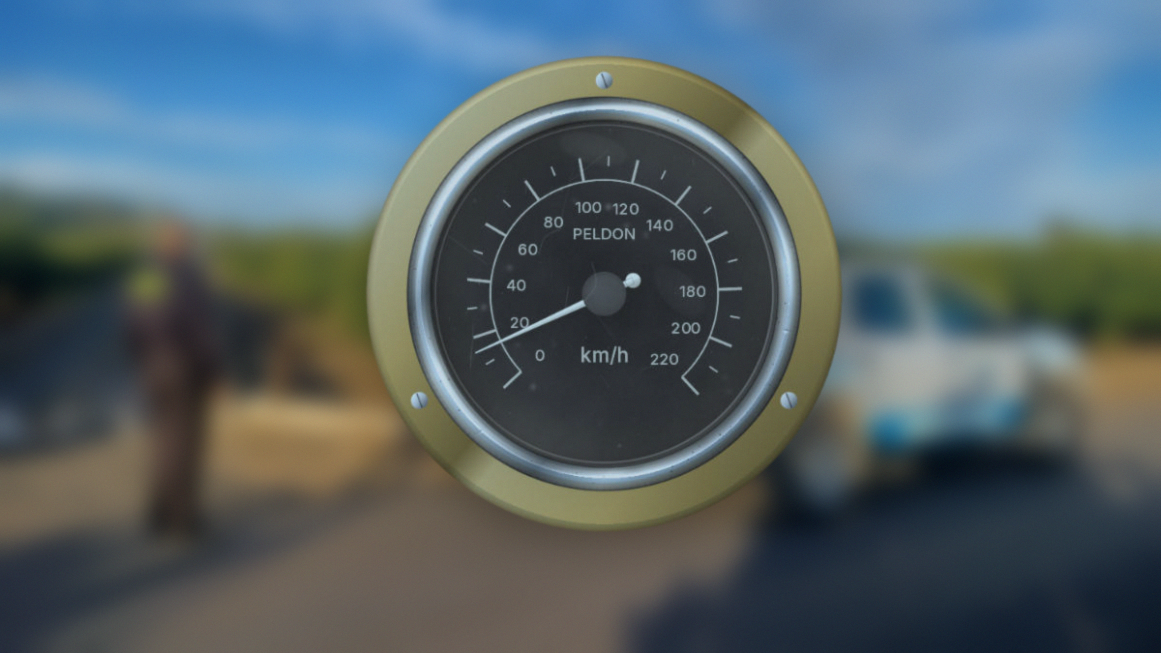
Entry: value=15 unit=km/h
